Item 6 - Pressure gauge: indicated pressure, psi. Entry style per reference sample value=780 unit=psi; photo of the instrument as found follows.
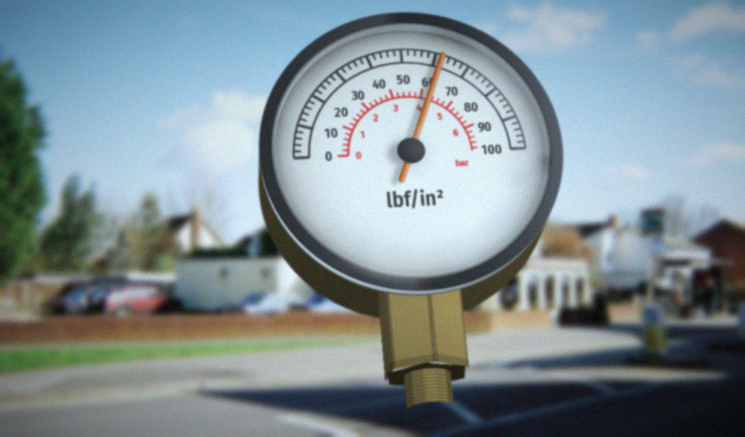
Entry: value=62 unit=psi
